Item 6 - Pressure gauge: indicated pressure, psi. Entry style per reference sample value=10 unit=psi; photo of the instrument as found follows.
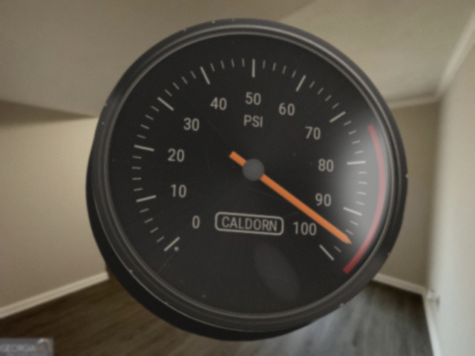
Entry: value=96 unit=psi
